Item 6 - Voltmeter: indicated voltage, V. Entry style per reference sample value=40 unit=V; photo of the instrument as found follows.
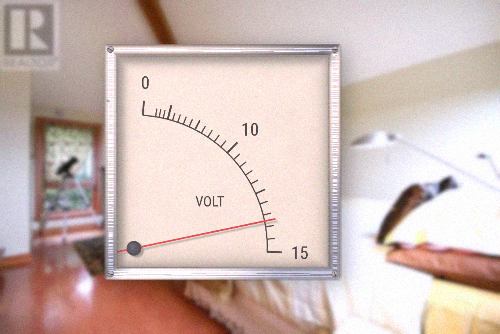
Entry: value=13.75 unit=V
